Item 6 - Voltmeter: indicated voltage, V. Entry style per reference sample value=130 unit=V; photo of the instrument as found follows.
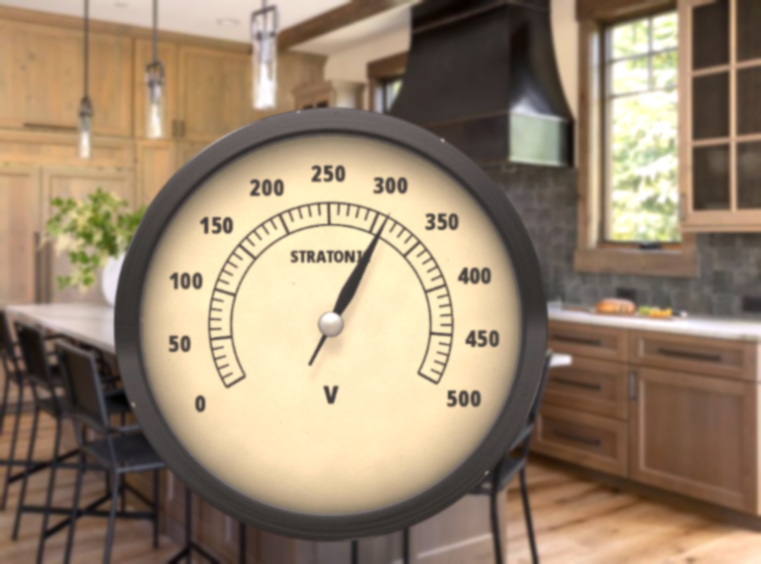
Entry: value=310 unit=V
